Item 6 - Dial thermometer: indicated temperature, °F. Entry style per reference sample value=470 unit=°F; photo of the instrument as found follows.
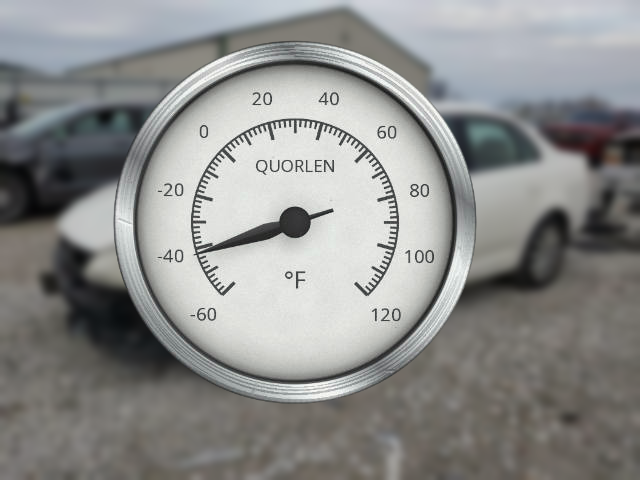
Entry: value=-42 unit=°F
